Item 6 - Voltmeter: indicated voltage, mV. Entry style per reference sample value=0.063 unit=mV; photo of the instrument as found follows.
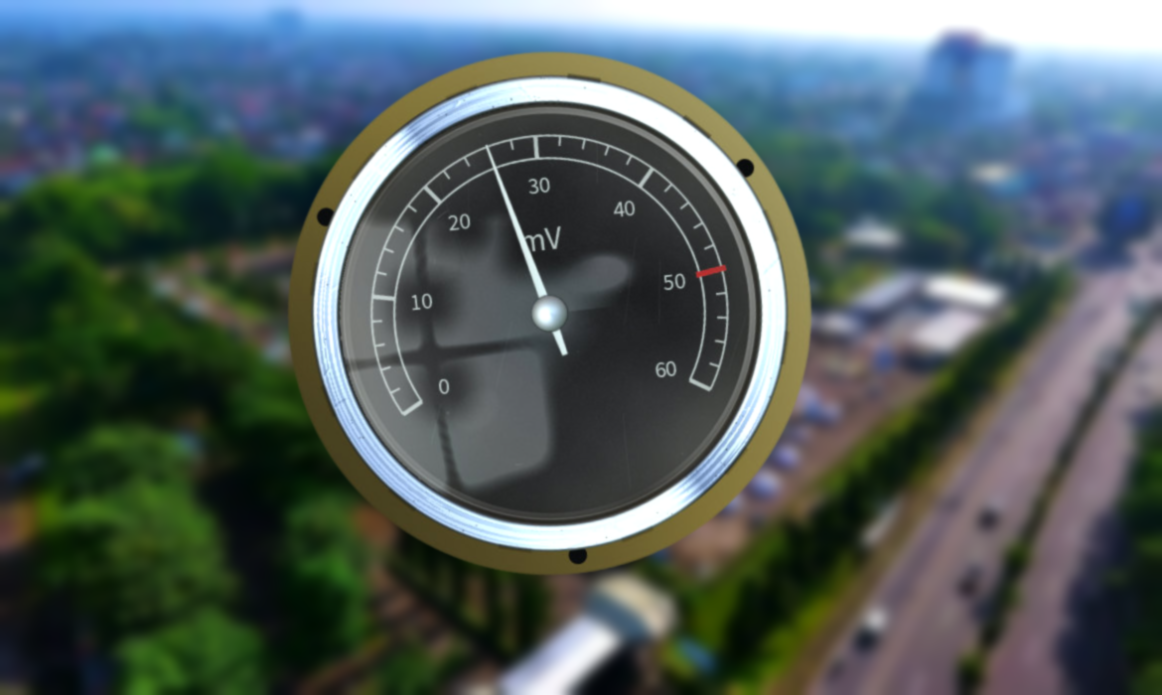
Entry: value=26 unit=mV
